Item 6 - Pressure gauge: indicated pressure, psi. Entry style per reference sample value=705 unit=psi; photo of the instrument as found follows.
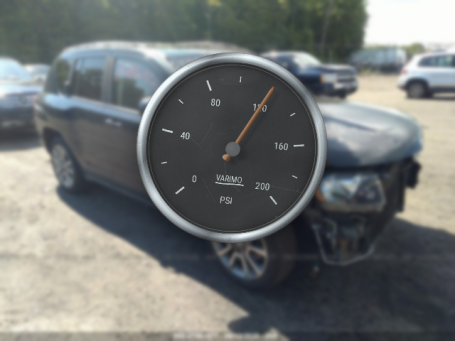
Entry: value=120 unit=psi
